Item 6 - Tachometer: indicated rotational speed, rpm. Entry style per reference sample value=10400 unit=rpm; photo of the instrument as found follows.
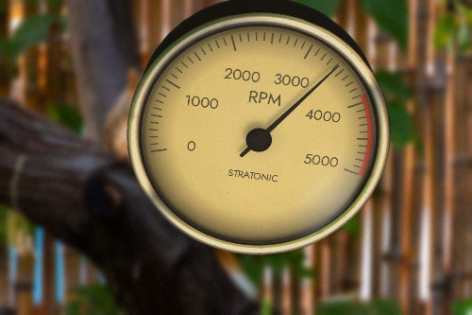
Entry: value=3400 unit=rpm
